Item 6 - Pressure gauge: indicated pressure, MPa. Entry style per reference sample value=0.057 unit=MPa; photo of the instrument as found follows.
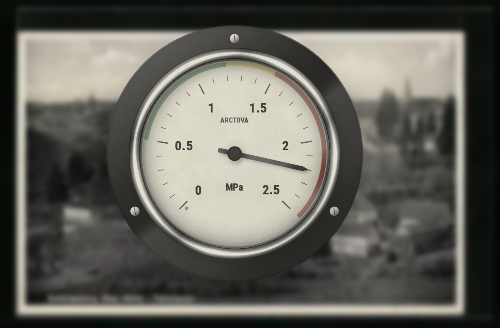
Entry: value=2.2 unit=MPa
